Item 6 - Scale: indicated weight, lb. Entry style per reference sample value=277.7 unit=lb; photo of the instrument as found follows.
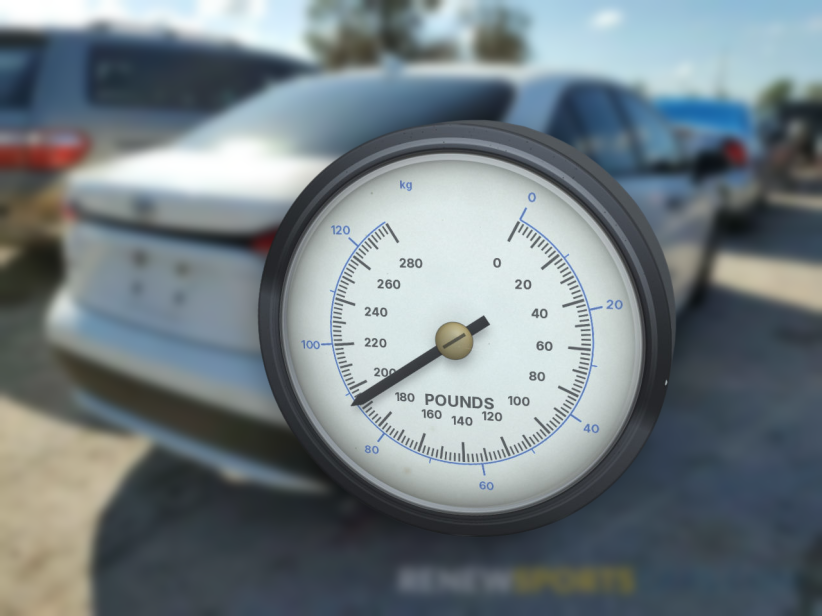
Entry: value=194 unit=lb
